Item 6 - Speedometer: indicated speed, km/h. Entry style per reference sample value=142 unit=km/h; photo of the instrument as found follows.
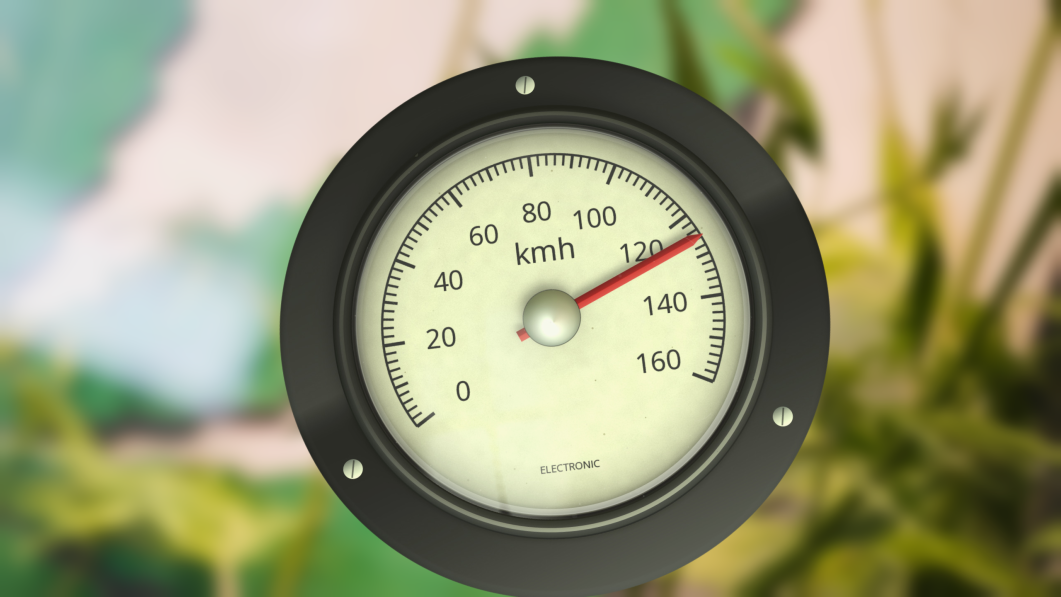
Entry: value=126 unit=km/h
